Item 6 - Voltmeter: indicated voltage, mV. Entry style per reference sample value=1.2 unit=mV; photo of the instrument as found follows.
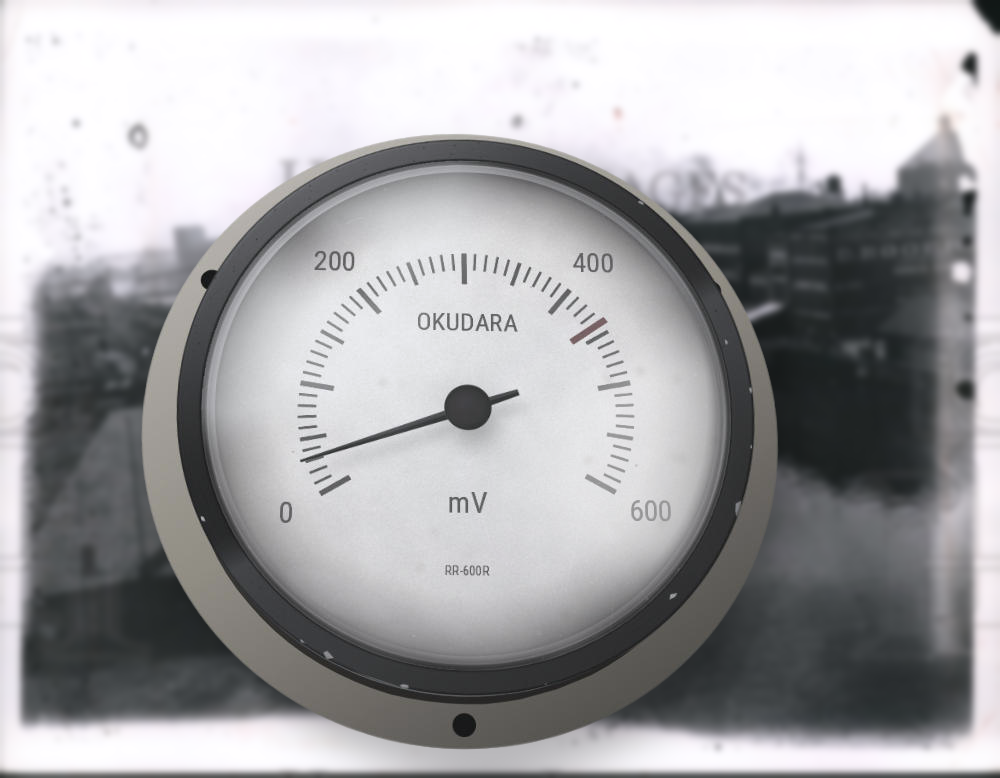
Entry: value=30 unit=mV
